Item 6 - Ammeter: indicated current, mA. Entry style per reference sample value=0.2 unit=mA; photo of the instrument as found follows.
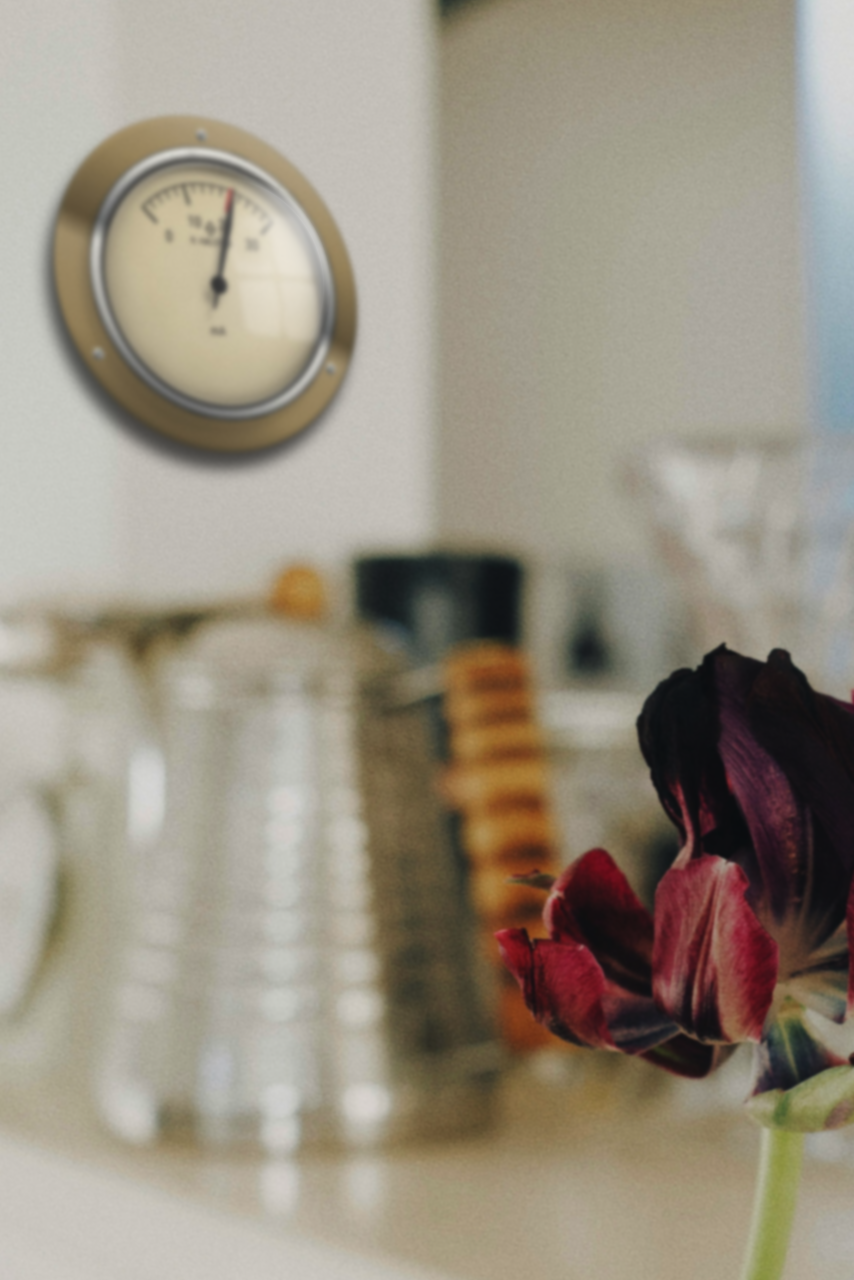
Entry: value=20 unit=mA
